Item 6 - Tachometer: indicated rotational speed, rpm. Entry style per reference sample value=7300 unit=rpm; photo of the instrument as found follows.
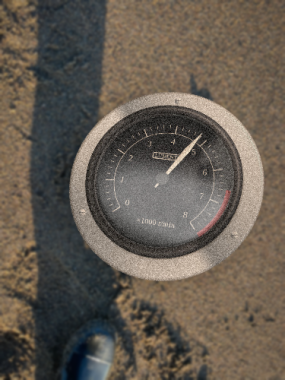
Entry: value=4800 unit=rpm
